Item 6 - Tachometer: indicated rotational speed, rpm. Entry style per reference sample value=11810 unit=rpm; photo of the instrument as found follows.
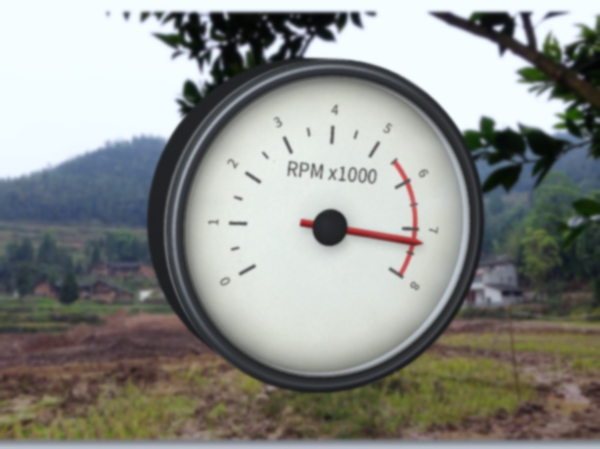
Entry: value=7250 unit=rpm
